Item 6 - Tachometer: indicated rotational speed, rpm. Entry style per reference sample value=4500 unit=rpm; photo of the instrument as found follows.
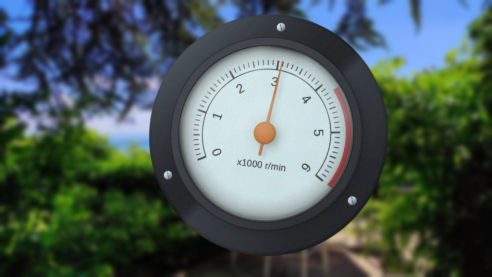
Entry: value=3100 unit=rpm
